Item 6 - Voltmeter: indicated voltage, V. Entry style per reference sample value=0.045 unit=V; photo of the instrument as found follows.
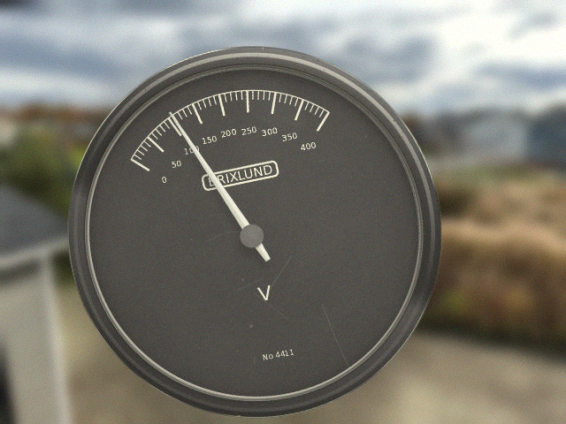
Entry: value=110 unit=V
